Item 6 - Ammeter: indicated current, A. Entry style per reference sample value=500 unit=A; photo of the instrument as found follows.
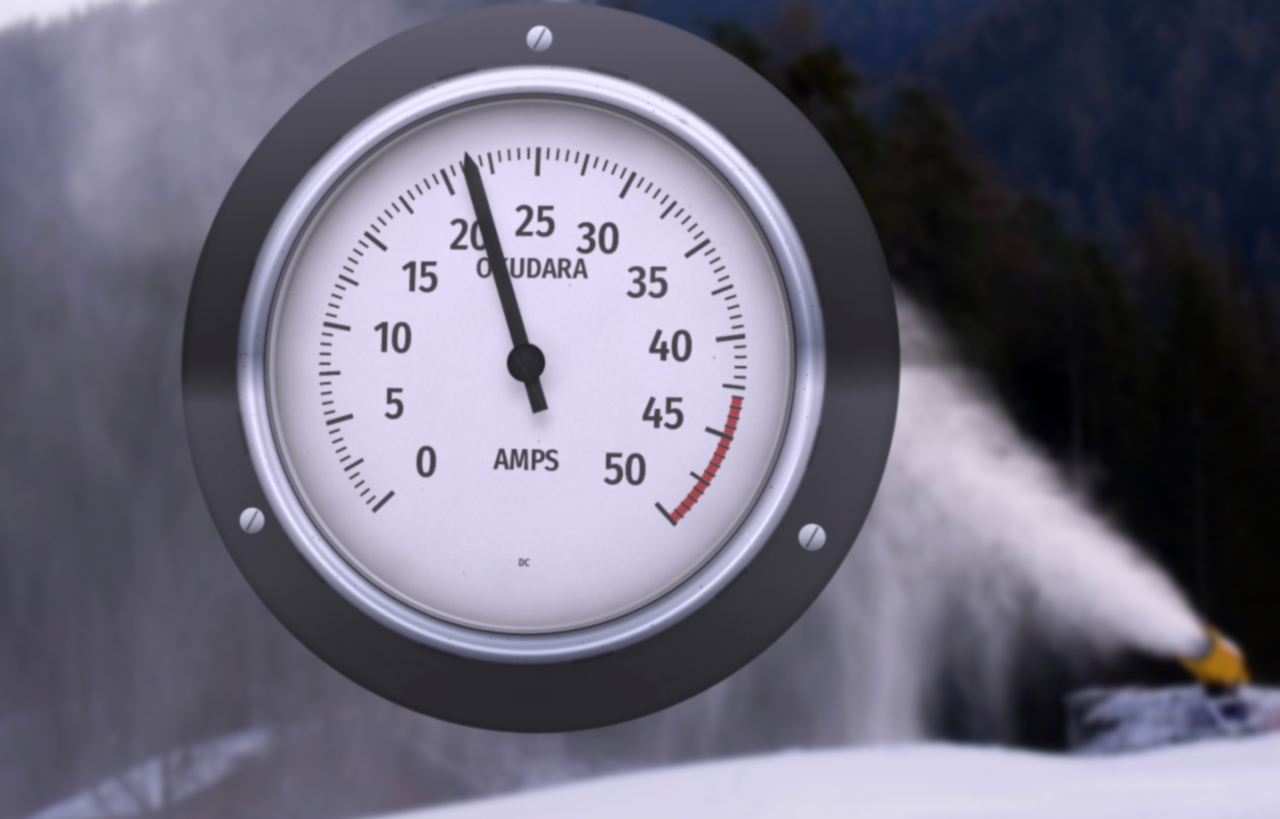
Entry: value=21.5 unit=A
